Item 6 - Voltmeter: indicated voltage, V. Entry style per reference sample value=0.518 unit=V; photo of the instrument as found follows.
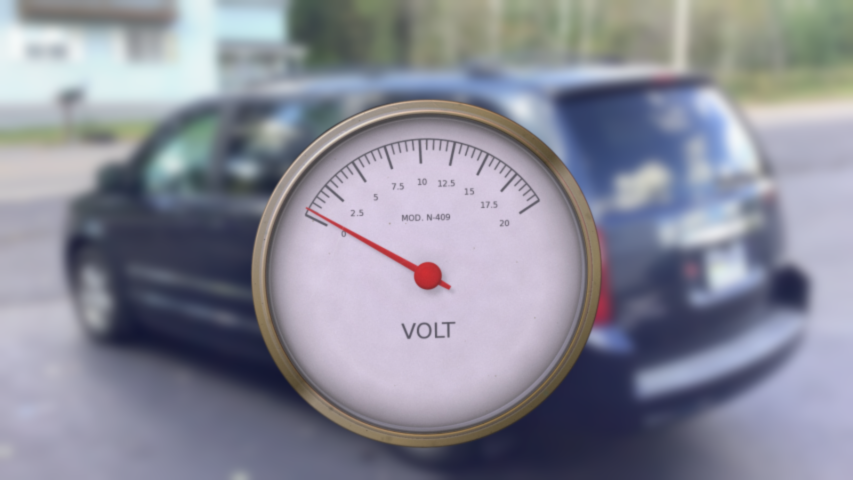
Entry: value=0.5 unit=V
